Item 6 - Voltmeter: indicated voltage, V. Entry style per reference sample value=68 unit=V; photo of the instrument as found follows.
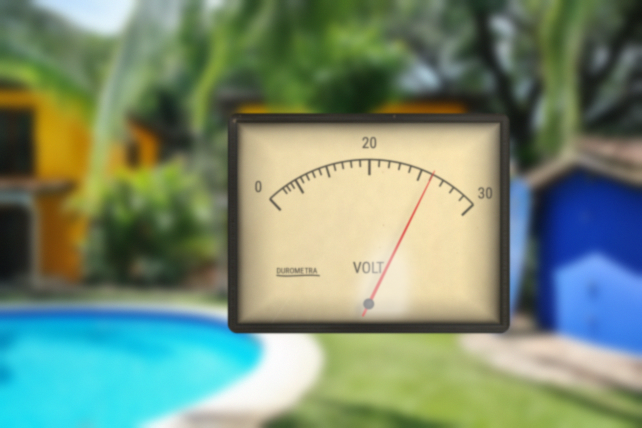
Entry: value=26 unit=V
